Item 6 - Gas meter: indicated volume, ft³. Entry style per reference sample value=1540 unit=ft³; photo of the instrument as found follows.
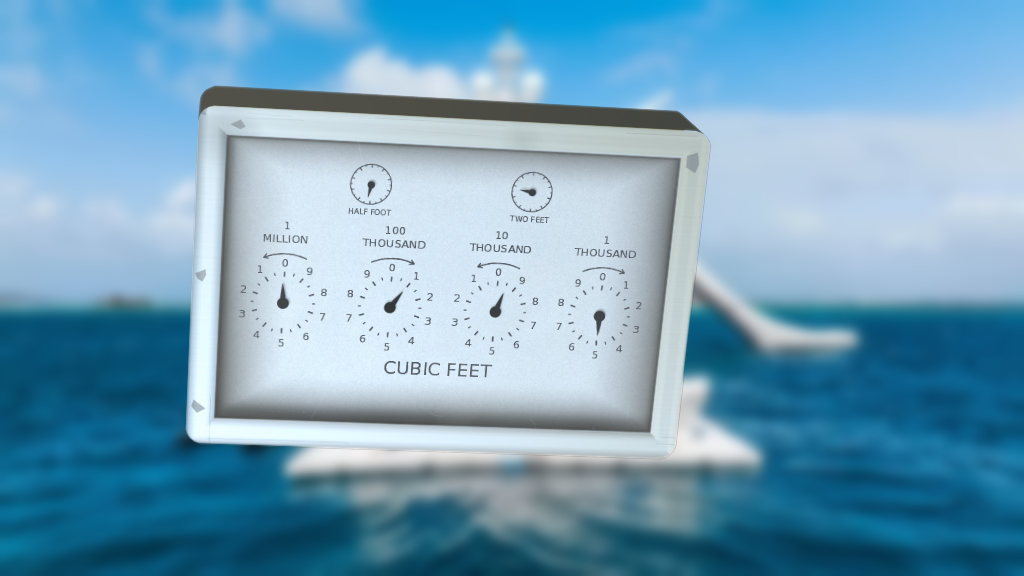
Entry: value=9500 unit=ft³
